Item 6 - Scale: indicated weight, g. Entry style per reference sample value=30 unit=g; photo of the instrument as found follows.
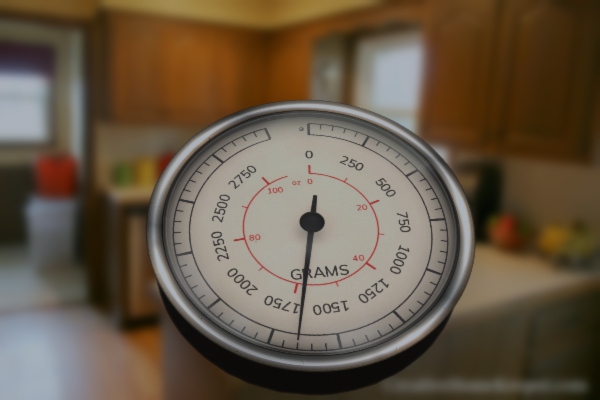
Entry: value=1650 unit=g
